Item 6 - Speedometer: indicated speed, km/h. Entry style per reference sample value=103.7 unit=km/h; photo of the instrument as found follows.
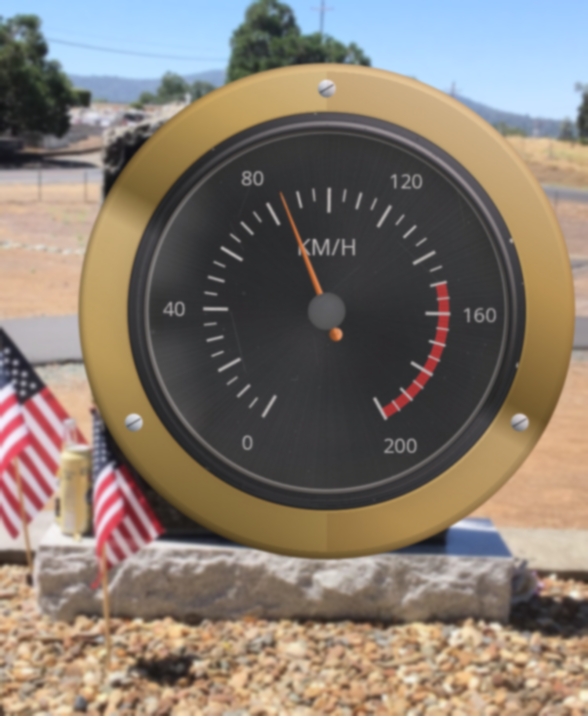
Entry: value=85 unit=km/h
